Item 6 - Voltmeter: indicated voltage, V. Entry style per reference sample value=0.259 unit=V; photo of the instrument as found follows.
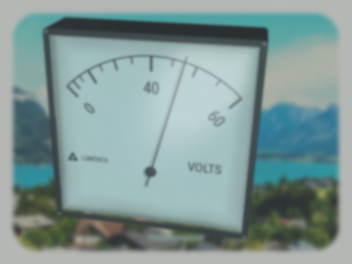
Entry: value=47.5 unit=V
